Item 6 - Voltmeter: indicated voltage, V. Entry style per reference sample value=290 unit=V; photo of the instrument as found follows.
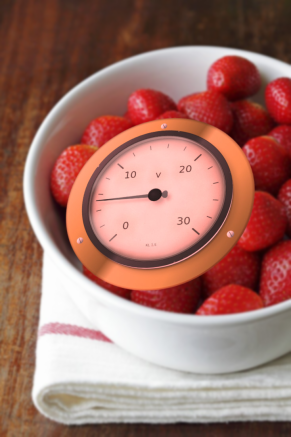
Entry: value=5 unit=V
